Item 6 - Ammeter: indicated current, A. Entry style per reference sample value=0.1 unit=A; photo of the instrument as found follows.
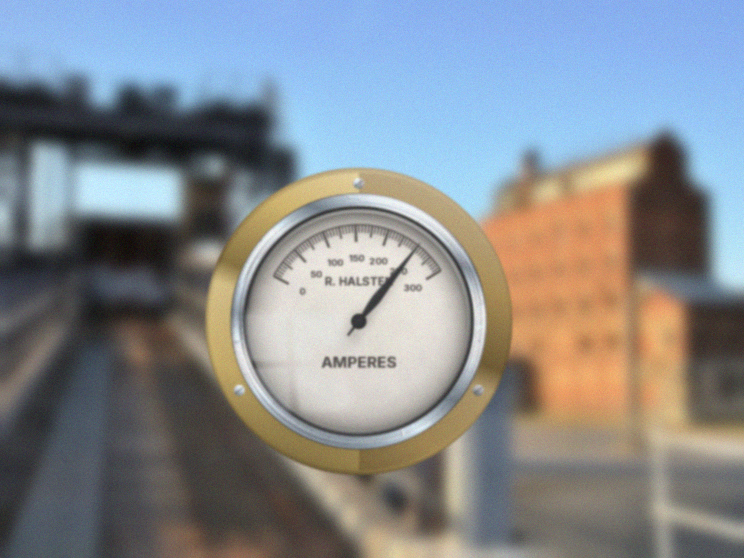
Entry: value=250 unit=A
